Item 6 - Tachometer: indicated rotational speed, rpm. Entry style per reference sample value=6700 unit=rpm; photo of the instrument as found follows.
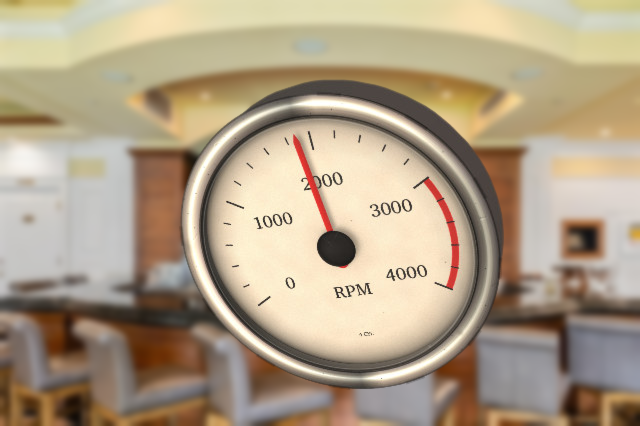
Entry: value=1900 unit=rpm
